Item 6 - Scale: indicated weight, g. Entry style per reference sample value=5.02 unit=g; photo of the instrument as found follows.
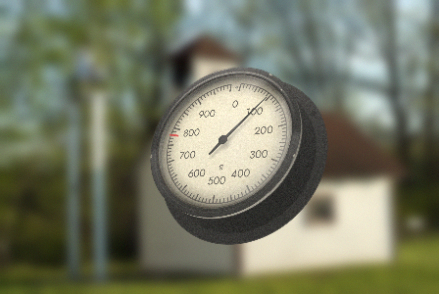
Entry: value=100 unit=g
